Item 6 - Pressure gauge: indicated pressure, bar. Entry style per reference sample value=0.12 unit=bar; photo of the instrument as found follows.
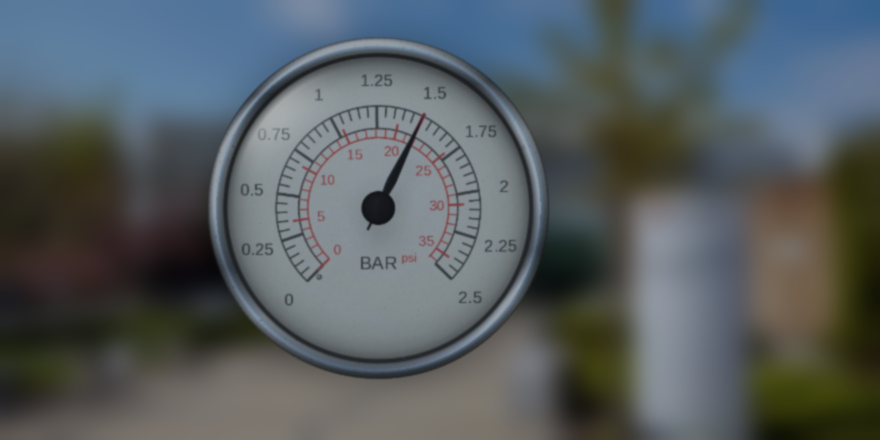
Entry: value=1.5 unit=bar
